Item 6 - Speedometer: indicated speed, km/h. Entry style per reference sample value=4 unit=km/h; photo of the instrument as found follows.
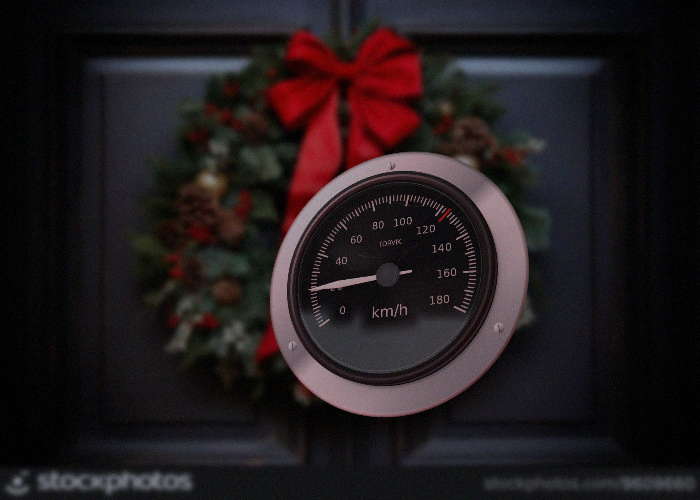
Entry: value=20 unit=km/h
